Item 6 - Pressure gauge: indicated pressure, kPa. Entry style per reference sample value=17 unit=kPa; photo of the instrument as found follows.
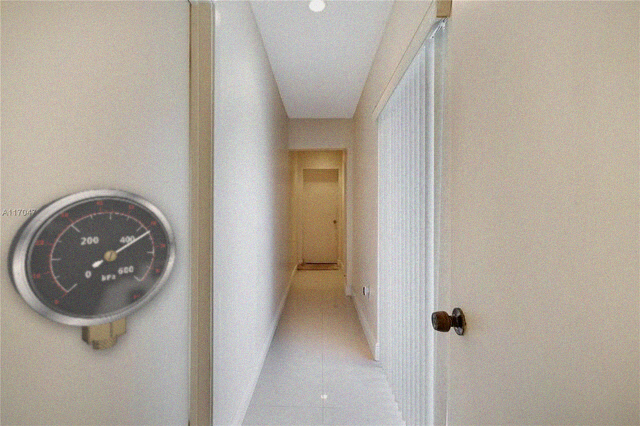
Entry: value=425 unit=kPa
